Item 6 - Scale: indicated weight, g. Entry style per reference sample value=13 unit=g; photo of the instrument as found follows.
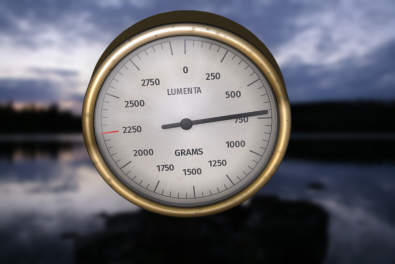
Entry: value=700 unit=g
